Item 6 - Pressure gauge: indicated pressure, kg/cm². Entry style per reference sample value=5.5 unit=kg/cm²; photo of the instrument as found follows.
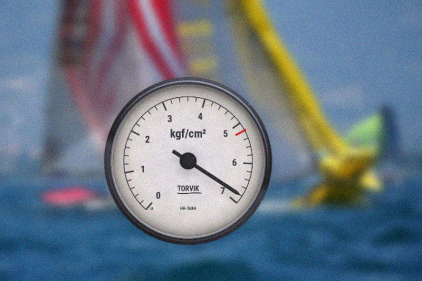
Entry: value=6.8 unit=kg/cm²
